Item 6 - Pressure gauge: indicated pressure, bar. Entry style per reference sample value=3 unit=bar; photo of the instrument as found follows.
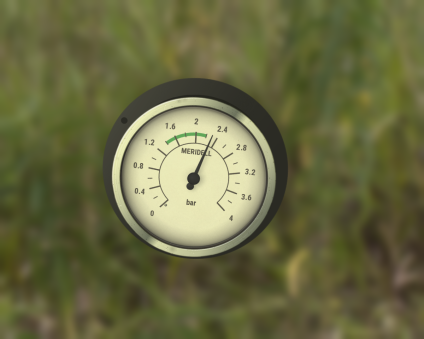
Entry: value=2.3 unit=bar
